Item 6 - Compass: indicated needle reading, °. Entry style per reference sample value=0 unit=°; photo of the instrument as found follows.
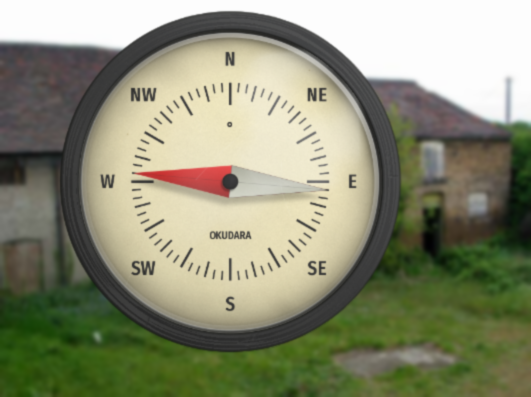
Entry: value=275 unit=°
